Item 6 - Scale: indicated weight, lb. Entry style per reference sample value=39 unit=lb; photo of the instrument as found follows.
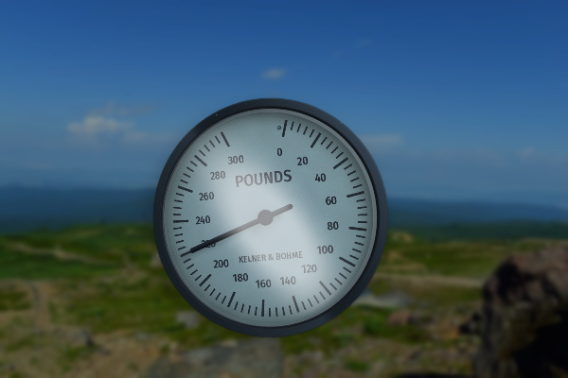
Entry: value=220 unit=lb
